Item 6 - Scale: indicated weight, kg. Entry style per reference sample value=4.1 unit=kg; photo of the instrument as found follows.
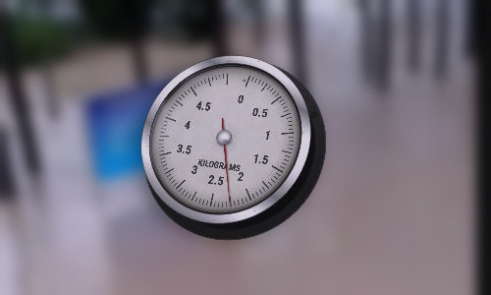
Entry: value=2.25 unit=kg
